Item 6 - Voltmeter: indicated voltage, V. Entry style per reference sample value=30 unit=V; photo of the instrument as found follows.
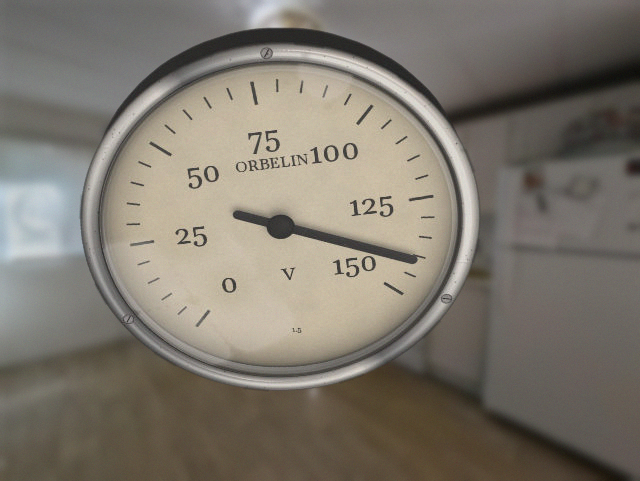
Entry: value=140 unit=V
